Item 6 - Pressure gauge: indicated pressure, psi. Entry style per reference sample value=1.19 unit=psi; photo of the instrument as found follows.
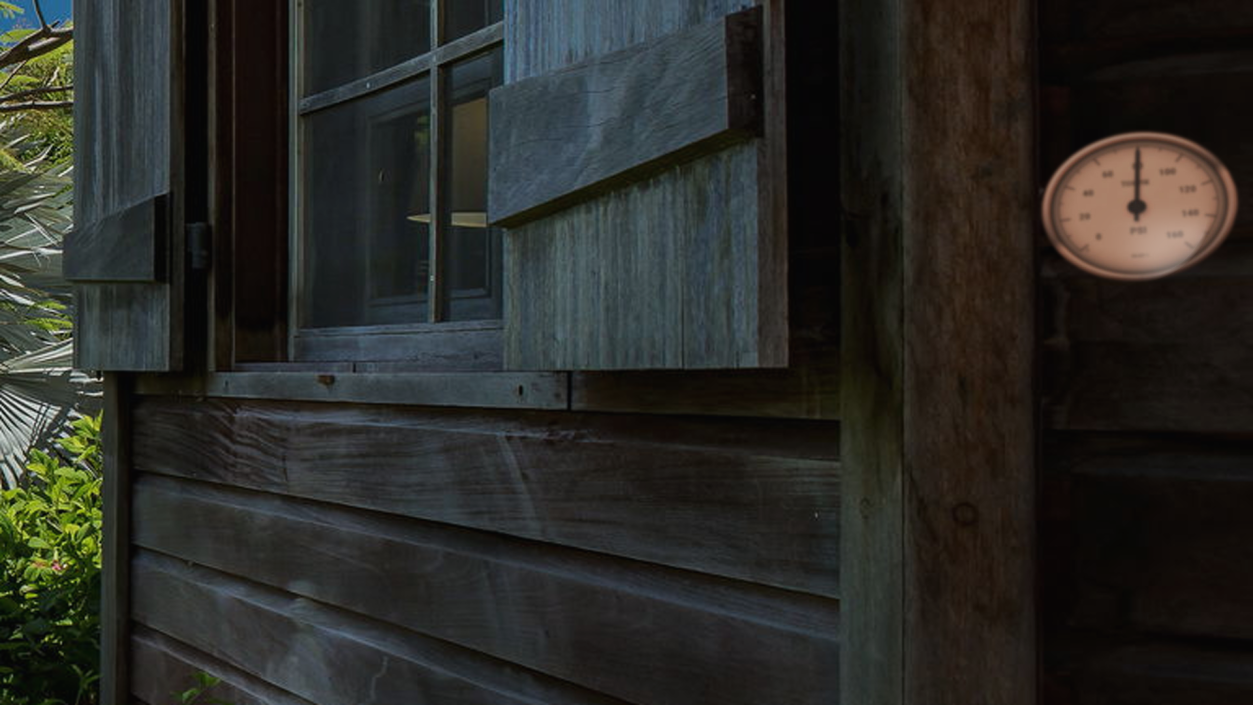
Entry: value=80 unit=psi
